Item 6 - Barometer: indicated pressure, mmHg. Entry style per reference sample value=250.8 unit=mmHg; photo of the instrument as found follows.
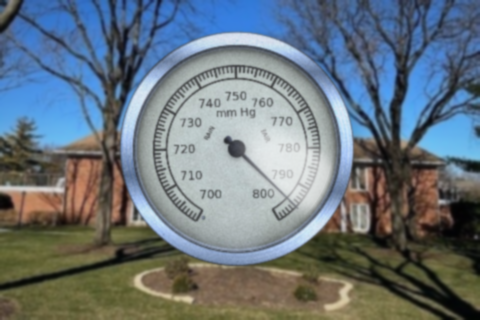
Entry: value=795 unit=mmHg
